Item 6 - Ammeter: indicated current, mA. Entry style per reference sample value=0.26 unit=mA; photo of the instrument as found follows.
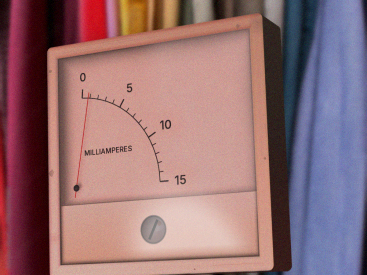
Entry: value=1 unit=mA
